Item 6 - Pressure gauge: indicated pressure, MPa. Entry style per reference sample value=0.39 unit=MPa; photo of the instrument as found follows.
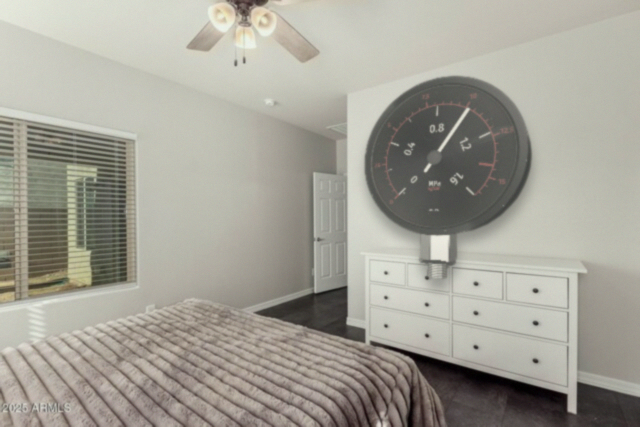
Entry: value=1 unit=MPa
